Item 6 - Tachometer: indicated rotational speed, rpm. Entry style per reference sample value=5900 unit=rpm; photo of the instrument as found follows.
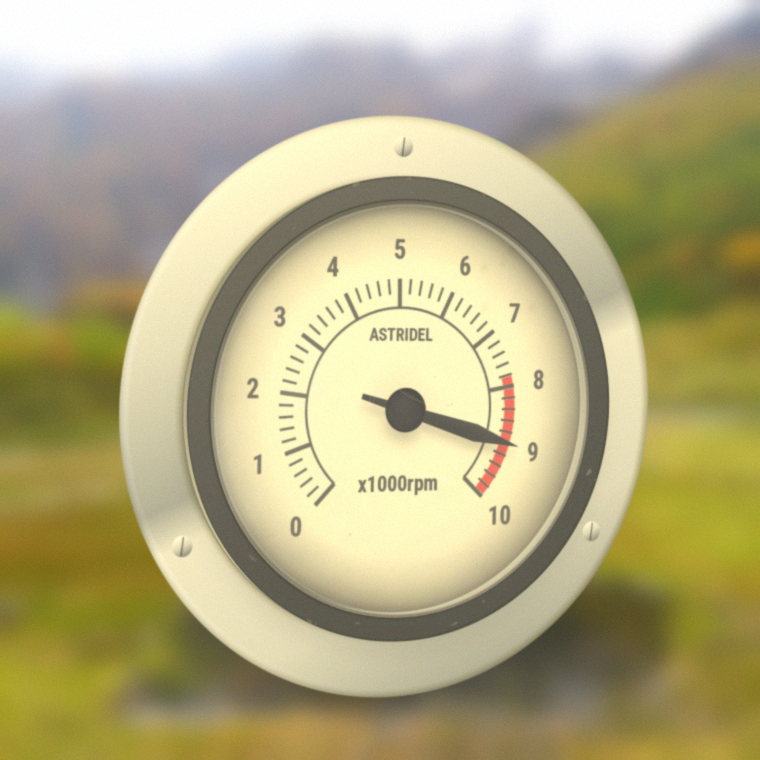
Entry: value=9000 unit=rpm
